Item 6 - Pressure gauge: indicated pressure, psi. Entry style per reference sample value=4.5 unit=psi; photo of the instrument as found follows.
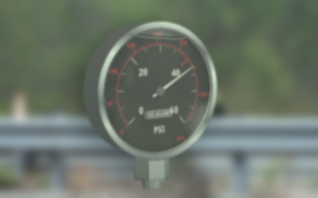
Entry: value=42.5 unit=psi
